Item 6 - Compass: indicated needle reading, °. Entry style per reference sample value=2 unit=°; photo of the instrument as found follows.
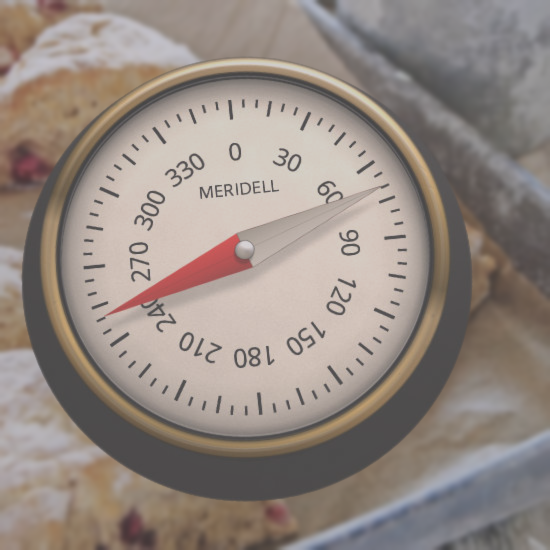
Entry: value=250 unit=°
